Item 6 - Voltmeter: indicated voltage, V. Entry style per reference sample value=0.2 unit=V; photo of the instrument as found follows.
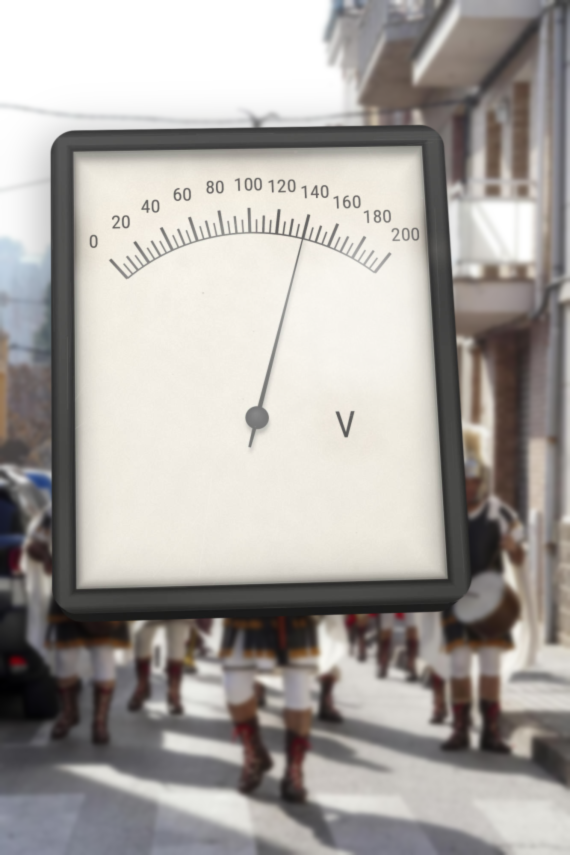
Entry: value=140 unit=V
